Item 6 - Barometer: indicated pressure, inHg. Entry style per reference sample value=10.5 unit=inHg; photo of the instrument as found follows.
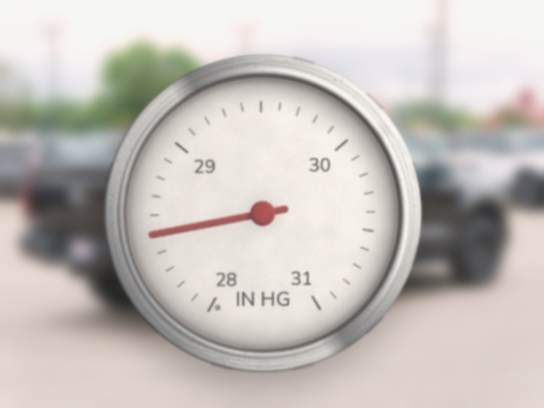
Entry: value=28.5 unit=inHg
